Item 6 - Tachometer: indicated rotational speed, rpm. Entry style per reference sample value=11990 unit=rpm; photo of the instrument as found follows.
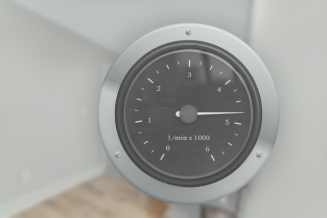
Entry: value=4750 unit=rpm
